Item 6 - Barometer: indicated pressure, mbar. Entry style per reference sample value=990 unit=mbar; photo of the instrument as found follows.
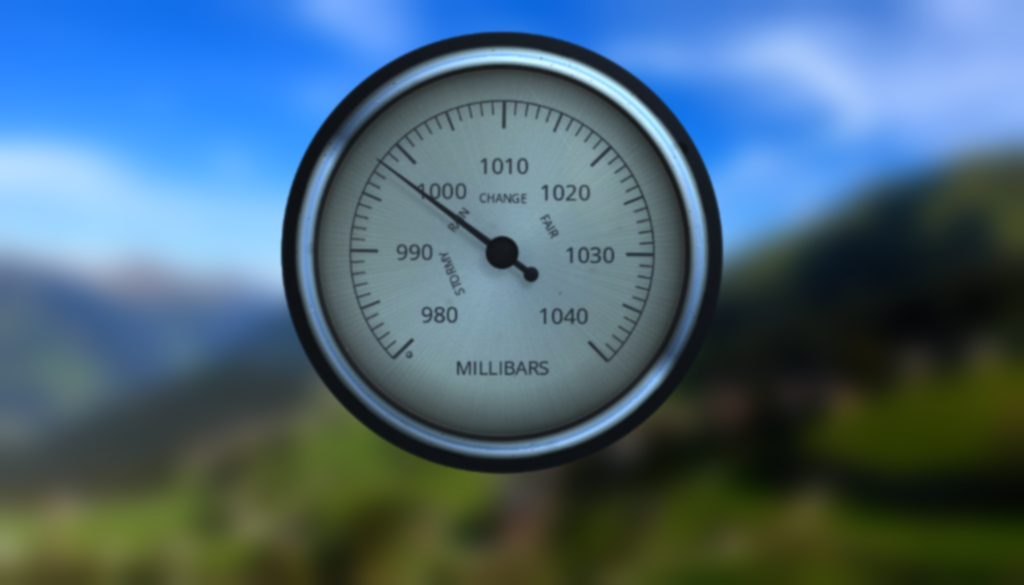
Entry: value=998 unit=mbar
